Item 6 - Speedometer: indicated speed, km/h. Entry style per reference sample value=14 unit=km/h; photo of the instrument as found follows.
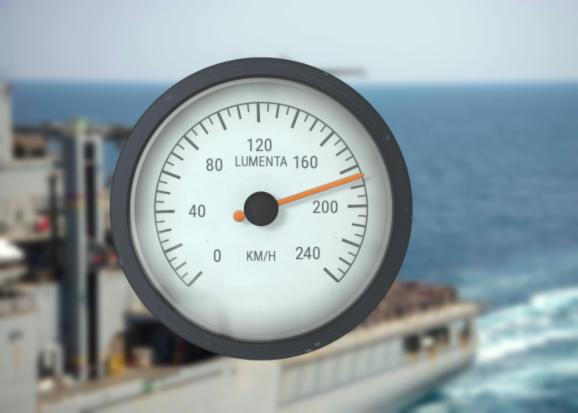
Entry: value=185 unit=km/h
